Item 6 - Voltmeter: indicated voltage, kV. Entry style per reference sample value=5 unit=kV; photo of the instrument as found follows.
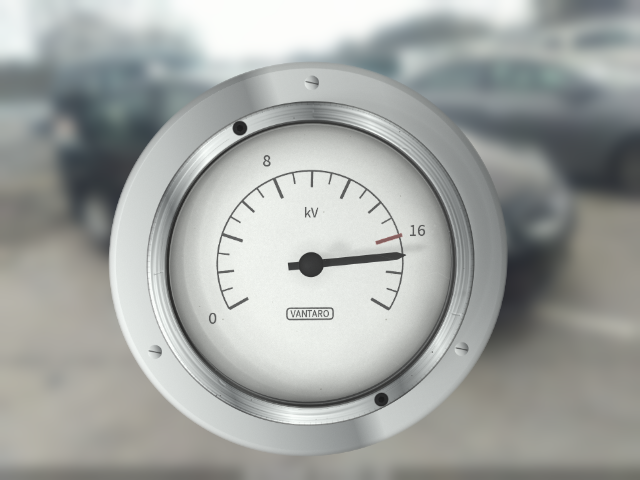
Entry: value=17 unit=kV
